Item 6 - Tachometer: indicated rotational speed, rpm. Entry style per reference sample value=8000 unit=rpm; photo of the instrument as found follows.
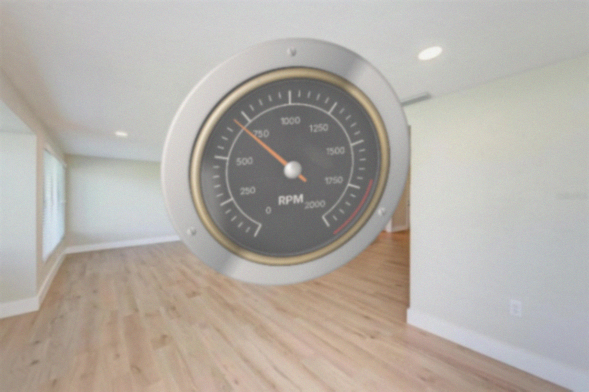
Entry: value=700 unit=rpm
